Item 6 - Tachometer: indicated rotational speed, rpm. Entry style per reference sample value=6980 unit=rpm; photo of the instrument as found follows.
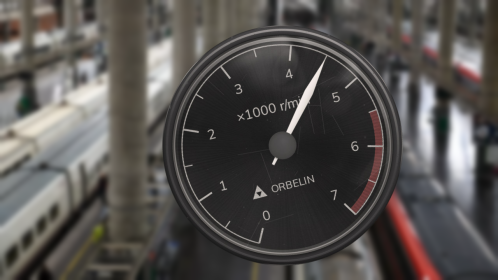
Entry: value=4500 unit=rpm
